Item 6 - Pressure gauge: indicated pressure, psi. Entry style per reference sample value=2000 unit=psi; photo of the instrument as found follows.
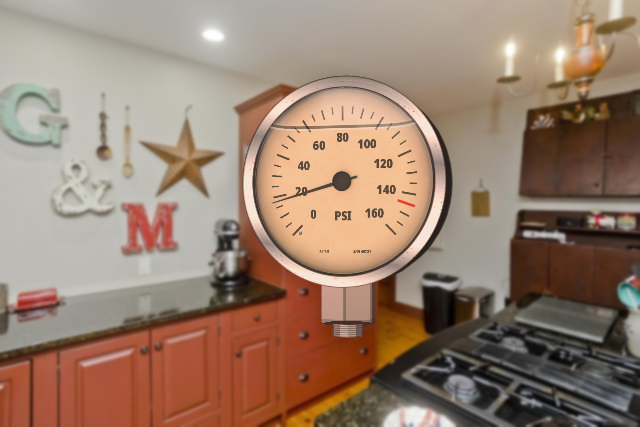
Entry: value=17.5 unit=psi
